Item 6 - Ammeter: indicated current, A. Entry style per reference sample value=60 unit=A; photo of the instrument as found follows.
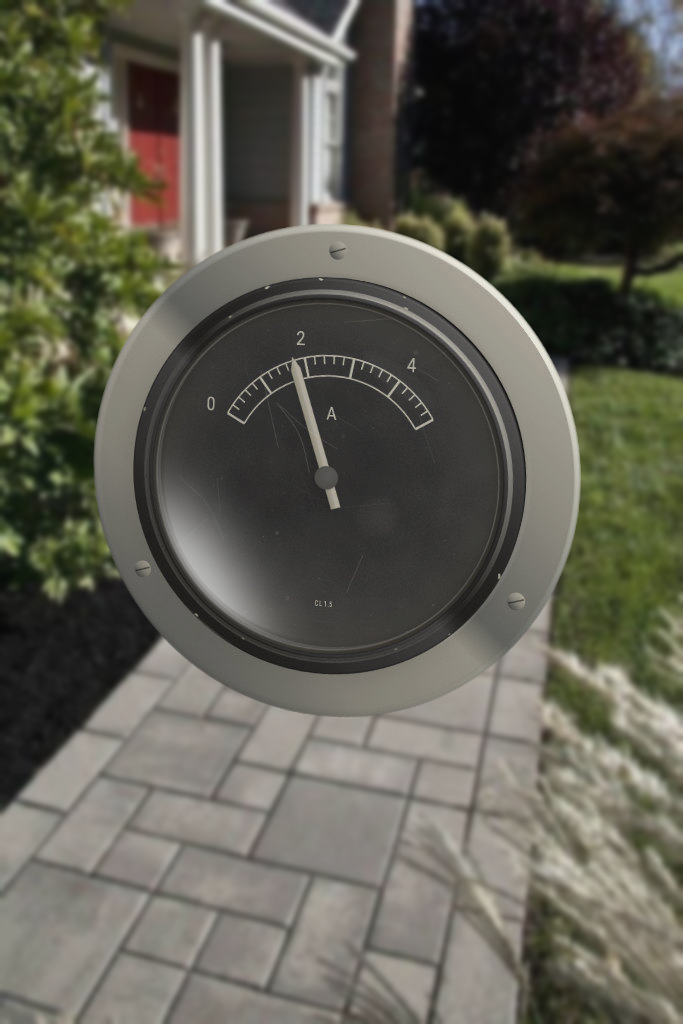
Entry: value=1.8 unit=A
